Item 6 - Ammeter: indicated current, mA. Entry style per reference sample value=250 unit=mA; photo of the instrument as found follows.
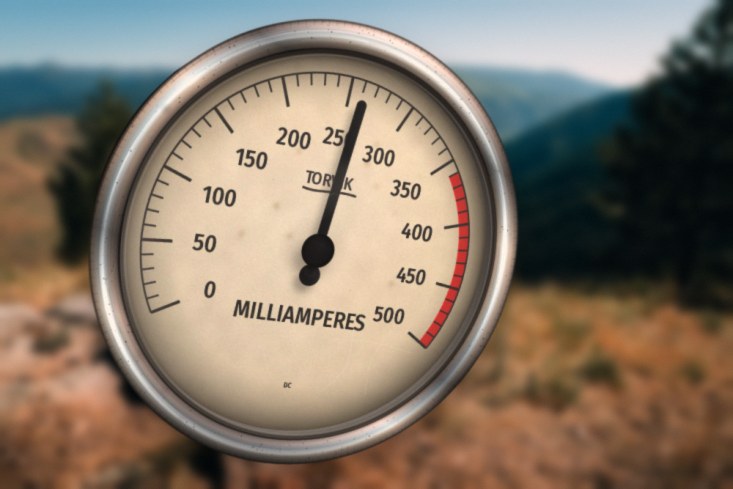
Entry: value=260 unit=mA
